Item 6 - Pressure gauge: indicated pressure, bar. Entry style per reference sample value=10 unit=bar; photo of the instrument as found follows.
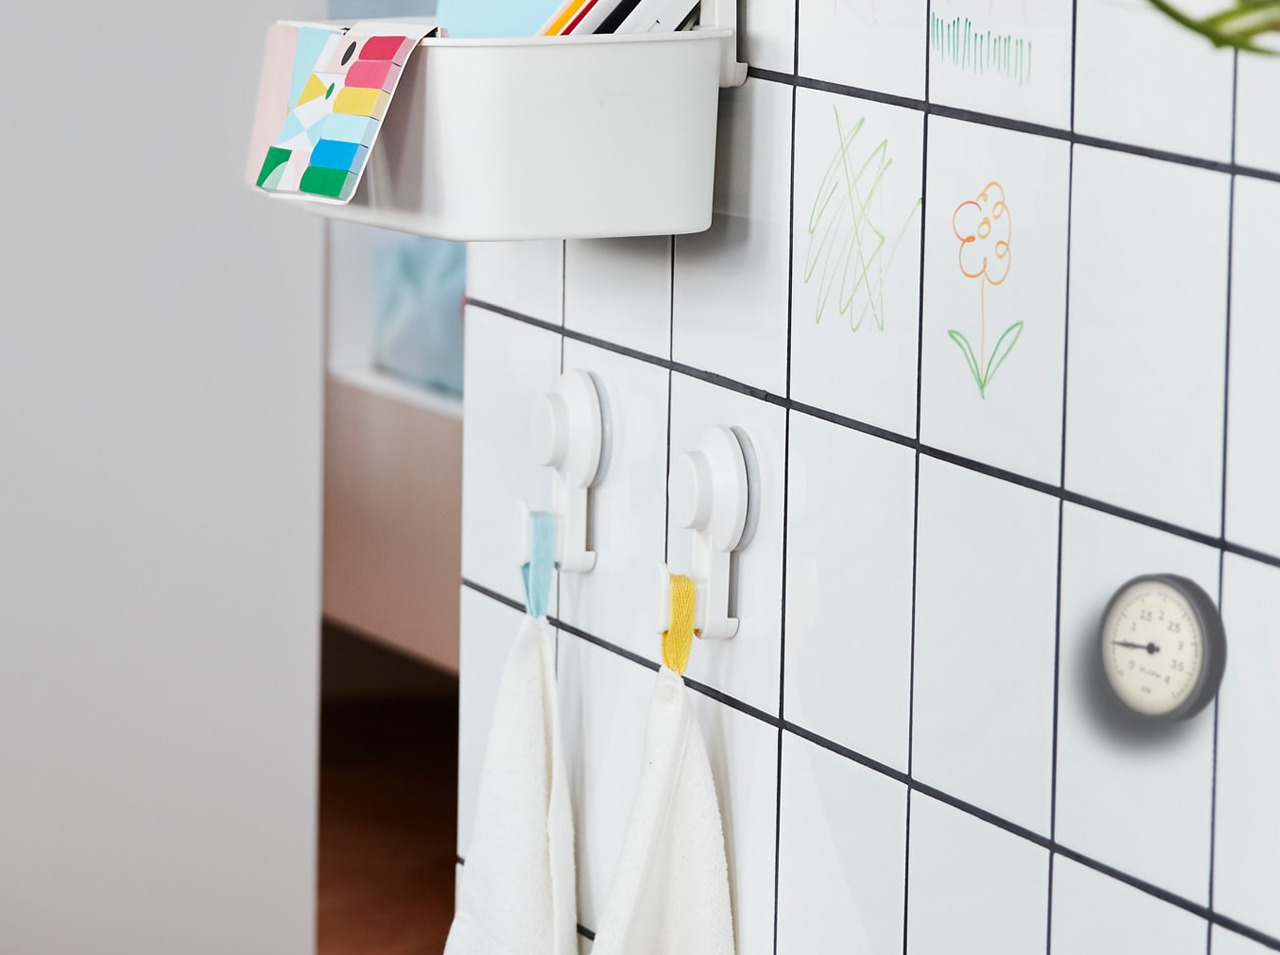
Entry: value=0.5 unit=bar
